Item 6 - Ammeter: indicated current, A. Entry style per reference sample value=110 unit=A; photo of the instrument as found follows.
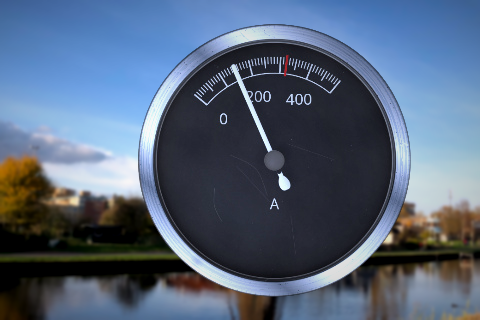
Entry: value=150 unit=A
